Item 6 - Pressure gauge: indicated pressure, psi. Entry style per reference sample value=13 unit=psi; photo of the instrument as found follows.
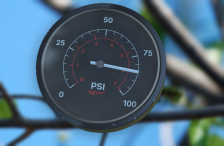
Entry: value=85 unit=psi
